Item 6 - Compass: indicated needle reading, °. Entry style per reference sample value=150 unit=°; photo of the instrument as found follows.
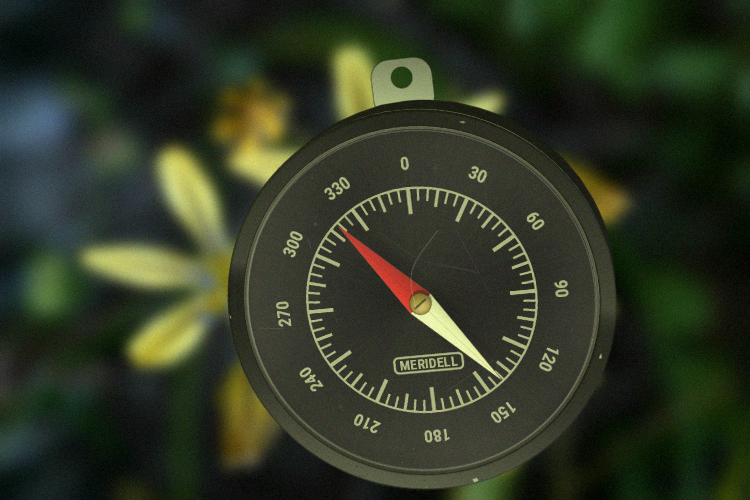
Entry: value=320 unit=°
